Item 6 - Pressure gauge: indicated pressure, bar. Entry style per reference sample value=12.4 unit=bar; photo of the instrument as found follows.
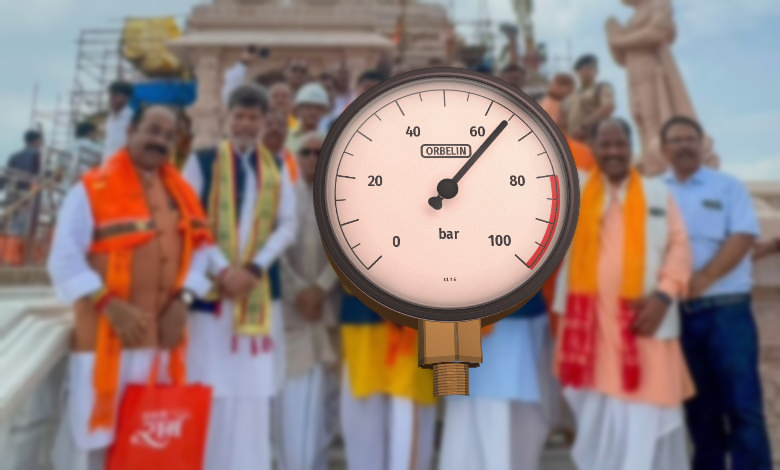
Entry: value=65 unit=bar
